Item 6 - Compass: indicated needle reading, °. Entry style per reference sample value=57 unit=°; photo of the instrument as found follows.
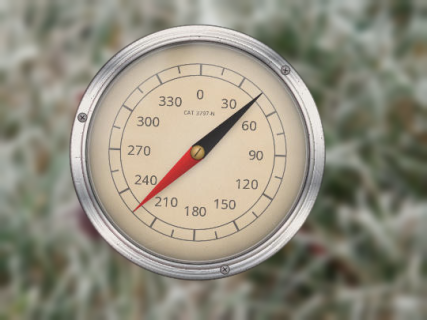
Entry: value=225 unit=°
